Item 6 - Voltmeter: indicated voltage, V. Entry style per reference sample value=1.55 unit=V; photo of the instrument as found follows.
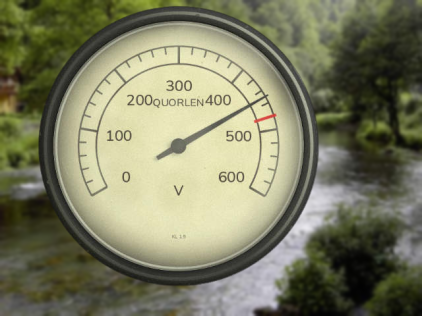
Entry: value=450 unit=V
